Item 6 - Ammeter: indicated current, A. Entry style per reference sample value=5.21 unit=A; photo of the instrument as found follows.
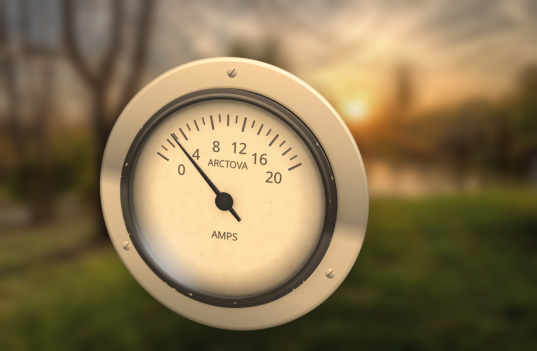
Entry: value=3 unit=A
